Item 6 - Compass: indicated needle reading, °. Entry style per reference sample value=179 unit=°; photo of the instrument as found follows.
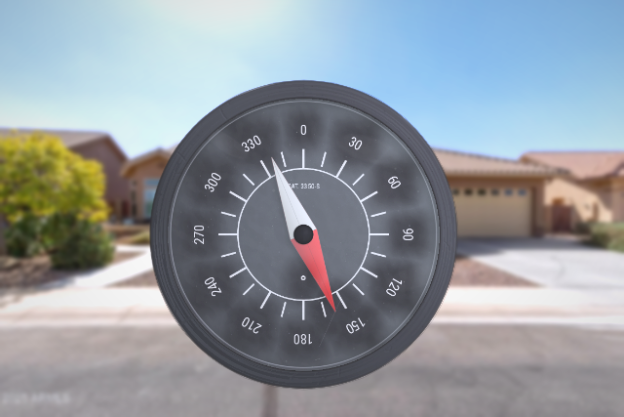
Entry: value=157.5 unit=°
